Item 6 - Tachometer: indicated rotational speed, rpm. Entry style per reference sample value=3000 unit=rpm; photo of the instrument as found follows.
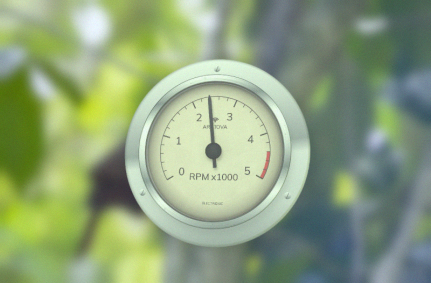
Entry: value=2400 unit=rpm
